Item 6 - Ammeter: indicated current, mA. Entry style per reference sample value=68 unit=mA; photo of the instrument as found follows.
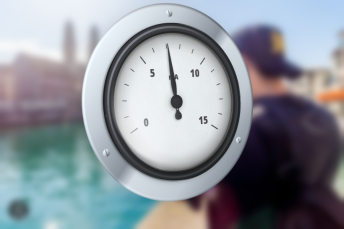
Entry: value=7 unit=mA
